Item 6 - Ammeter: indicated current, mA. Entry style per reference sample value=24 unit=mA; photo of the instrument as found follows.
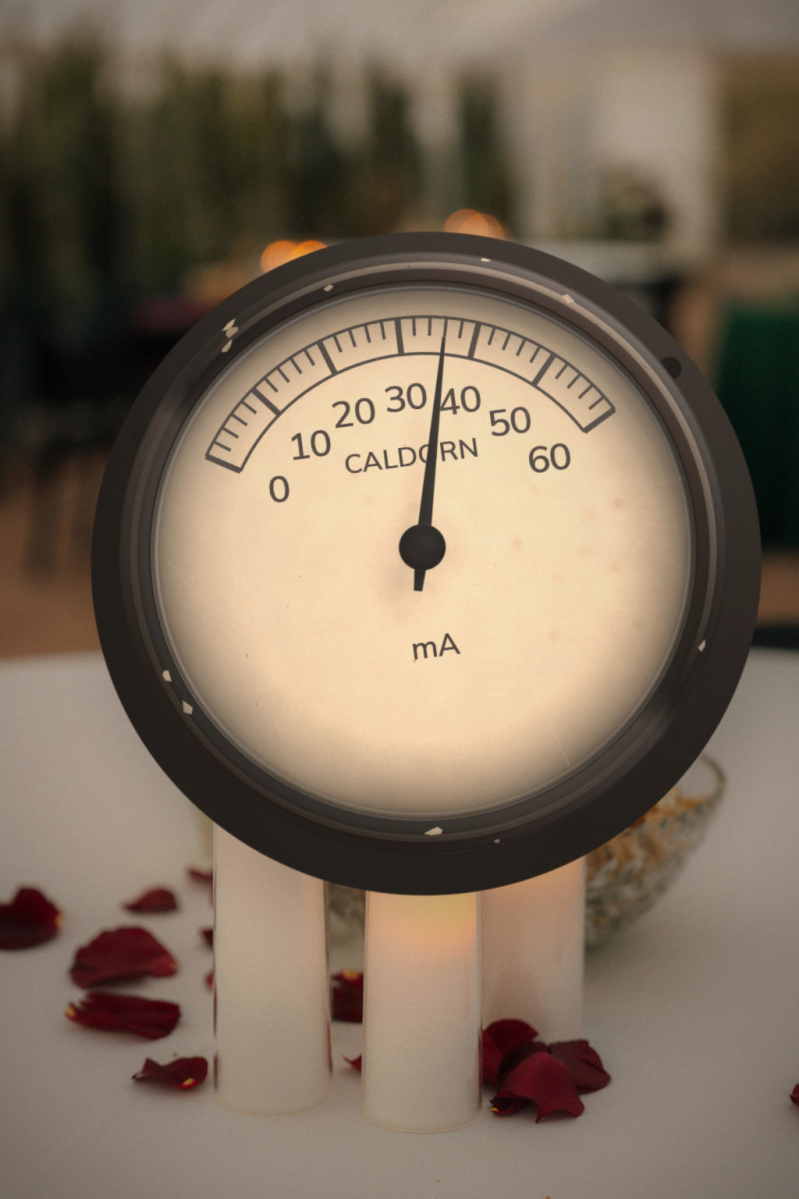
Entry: value=36 unit=mA
